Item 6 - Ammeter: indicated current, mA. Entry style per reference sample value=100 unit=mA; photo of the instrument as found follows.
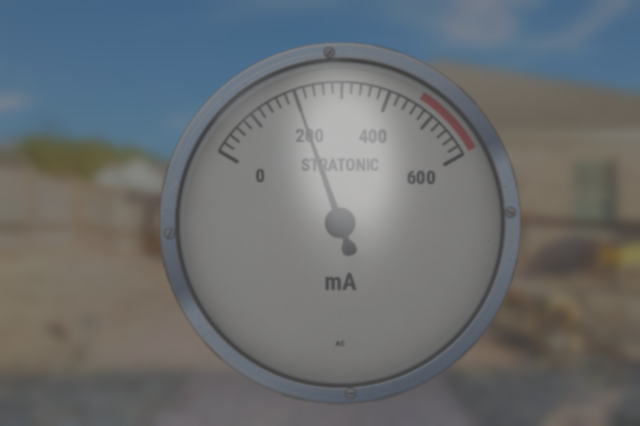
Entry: value=200 unit=mA
